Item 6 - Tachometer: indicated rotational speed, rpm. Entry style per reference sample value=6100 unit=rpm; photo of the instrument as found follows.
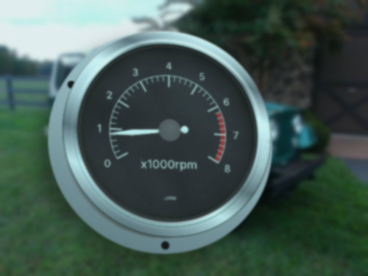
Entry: value=800 unit=rpm
